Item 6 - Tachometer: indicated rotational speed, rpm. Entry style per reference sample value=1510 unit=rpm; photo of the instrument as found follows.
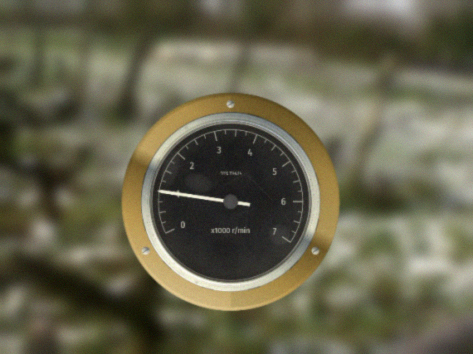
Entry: value=1000 unit=rpm
